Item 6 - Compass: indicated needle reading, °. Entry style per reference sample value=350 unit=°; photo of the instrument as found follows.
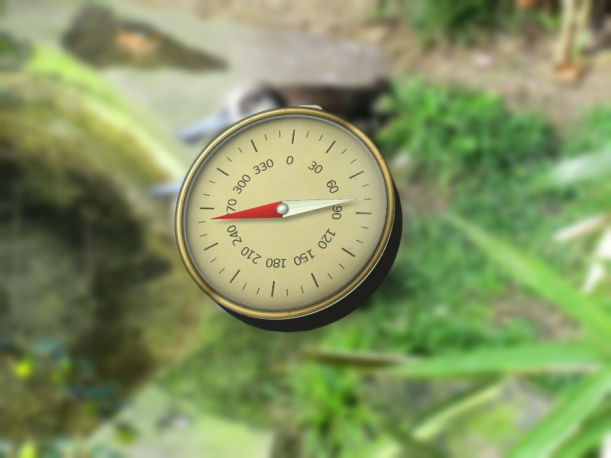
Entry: value=260 unit=°
